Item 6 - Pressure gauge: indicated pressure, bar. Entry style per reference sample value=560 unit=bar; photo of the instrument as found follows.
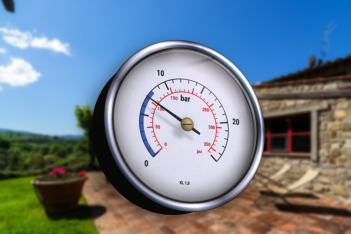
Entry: value=7 unit=bar
